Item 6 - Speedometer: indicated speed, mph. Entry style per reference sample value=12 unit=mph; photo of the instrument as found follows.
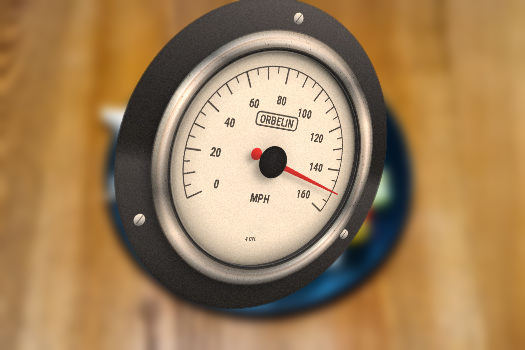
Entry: value=150 unit=mph
